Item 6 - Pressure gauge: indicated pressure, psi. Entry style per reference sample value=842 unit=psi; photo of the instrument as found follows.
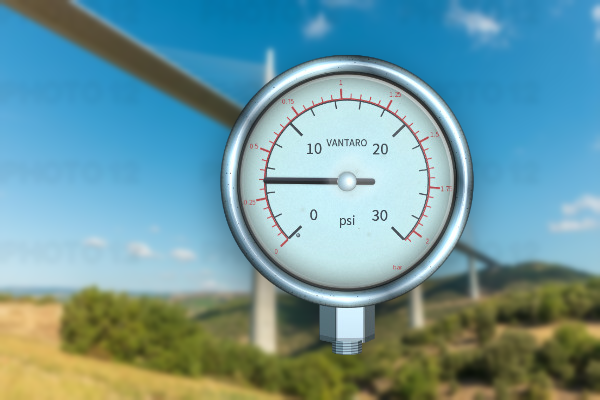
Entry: value=5 unit=psi
